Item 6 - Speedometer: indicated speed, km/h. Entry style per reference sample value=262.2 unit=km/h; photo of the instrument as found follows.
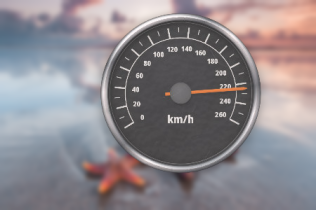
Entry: value=225 unit=km/h
